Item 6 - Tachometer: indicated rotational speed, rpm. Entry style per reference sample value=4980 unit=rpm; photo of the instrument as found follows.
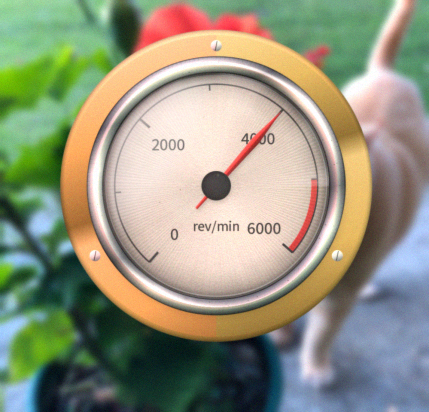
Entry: value=4000 unit=rpm
